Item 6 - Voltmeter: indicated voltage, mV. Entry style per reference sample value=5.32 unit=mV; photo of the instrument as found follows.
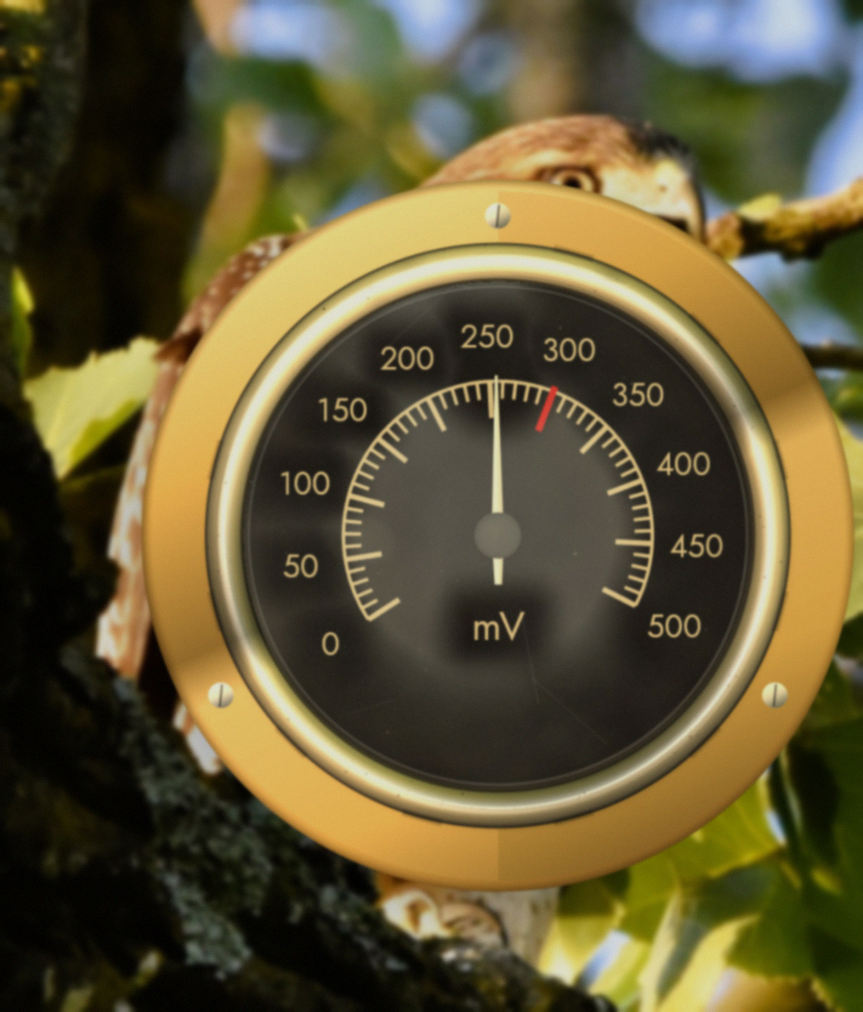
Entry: value=255 unit=mV
